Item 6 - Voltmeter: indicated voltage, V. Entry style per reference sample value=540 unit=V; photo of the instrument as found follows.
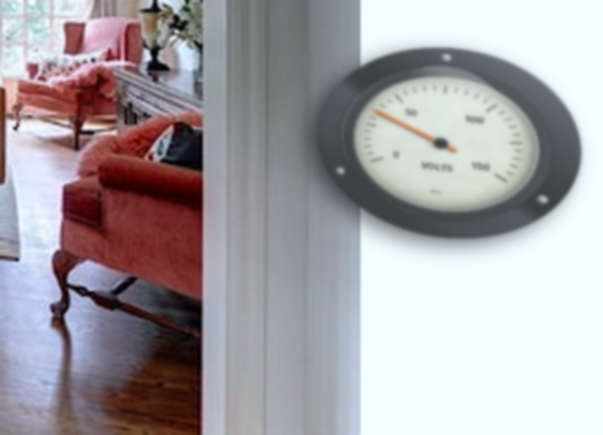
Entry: value=35 unit=V
